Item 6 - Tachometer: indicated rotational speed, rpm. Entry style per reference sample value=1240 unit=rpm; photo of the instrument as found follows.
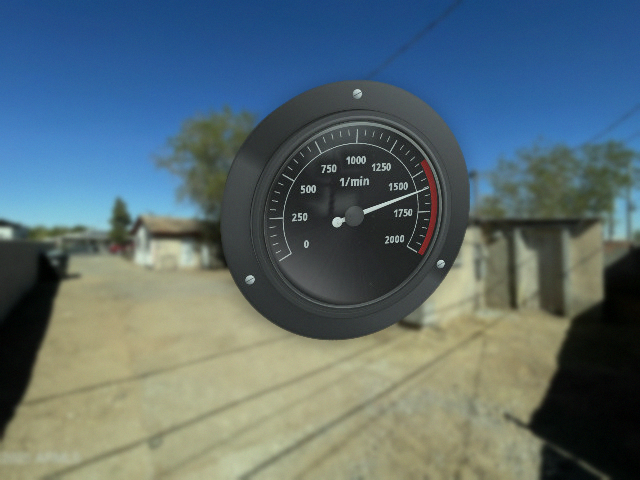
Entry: value=1600 unit=rpm
